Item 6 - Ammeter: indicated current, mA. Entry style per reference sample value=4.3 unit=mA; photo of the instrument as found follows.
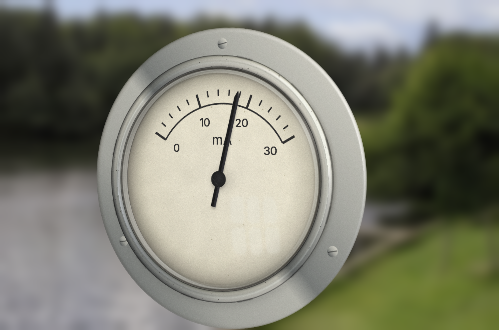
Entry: value=18 unit=mA
